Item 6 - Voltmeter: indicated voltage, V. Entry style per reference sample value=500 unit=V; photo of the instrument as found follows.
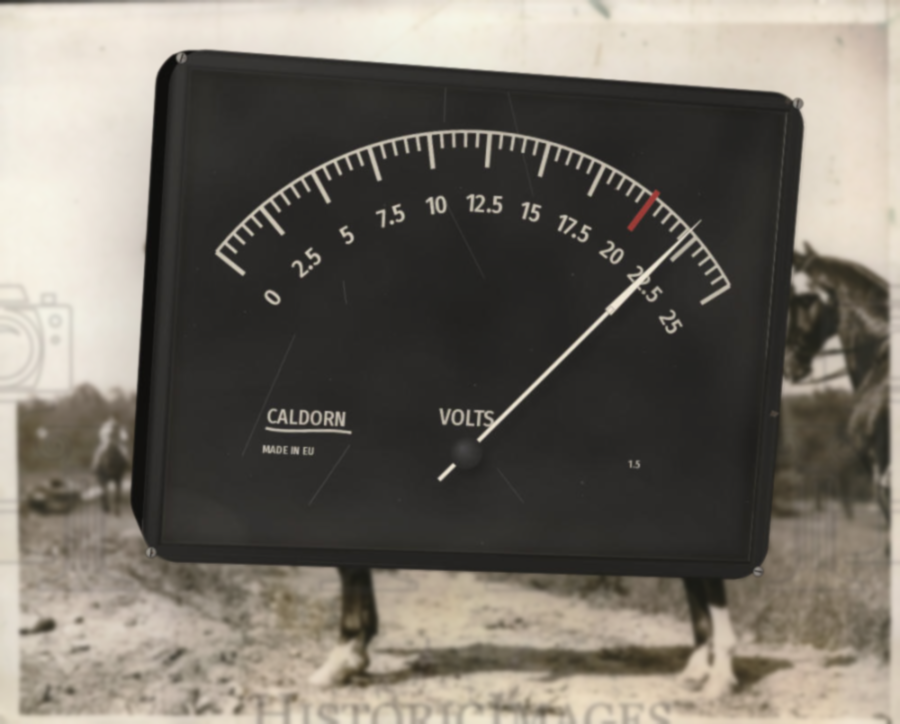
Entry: value=22 unit=V
